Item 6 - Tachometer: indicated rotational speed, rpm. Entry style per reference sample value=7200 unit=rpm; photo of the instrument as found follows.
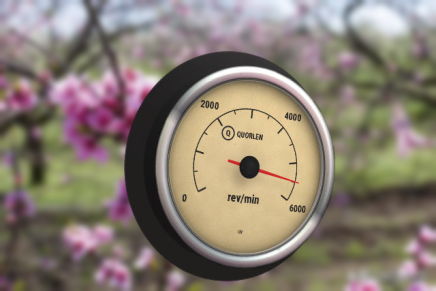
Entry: value=5500 unit=rpm
